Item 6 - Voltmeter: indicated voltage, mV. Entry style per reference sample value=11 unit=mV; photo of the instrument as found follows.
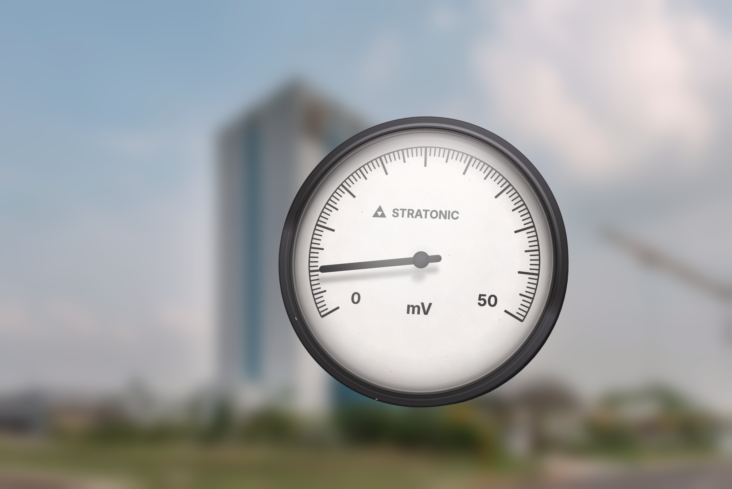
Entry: value=5 unit=mV
